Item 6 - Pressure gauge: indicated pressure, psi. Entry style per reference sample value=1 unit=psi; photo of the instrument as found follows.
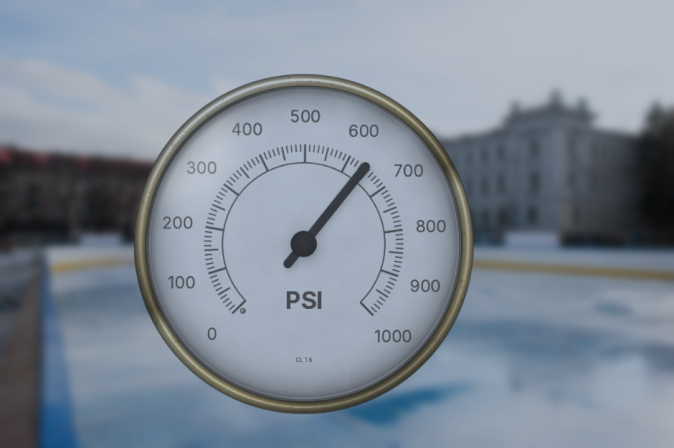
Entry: value=640 unit=psi
